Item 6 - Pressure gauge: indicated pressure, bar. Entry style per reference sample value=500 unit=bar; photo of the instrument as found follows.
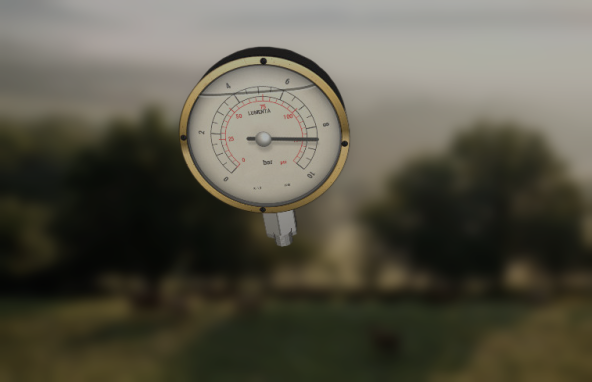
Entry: value=8.5 unit=bar
